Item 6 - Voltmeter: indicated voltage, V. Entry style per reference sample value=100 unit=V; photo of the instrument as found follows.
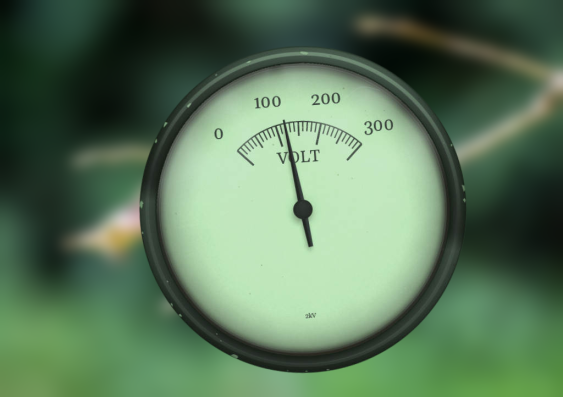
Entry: value=120 unit=V
